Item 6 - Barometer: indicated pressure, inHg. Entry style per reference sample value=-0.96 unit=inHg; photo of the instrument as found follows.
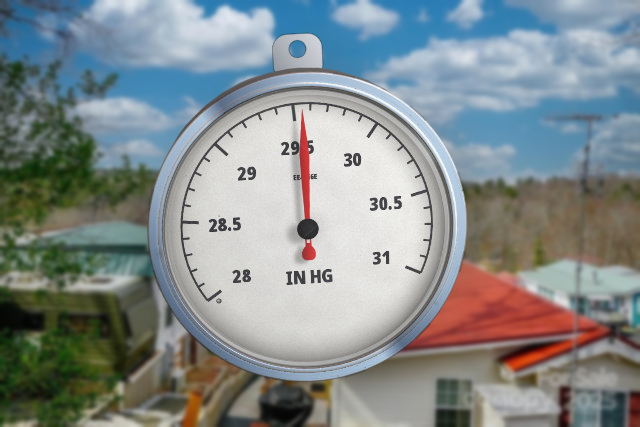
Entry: value=29.55 unit=inHg
